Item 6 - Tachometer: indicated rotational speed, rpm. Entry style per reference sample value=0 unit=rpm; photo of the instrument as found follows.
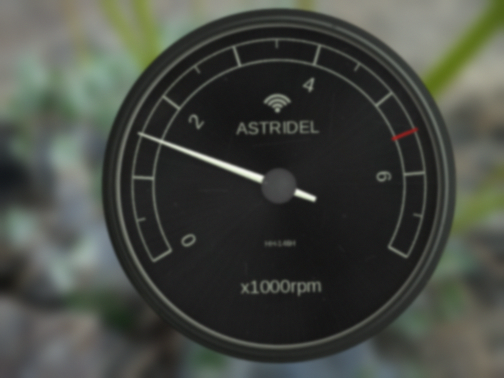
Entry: value=1500 unit=rpm
